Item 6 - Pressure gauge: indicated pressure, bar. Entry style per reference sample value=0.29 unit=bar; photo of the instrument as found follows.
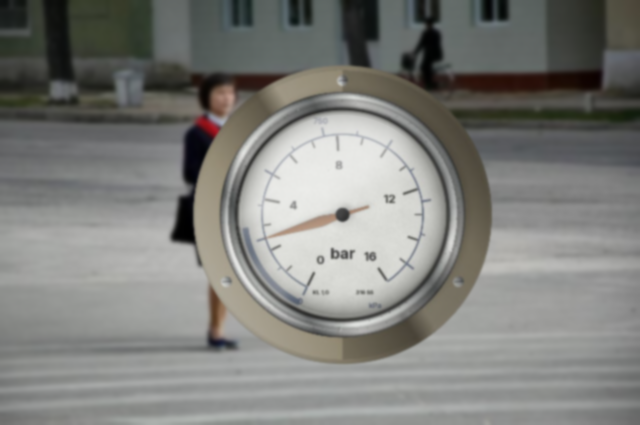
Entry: value=2.5 unit=bar
